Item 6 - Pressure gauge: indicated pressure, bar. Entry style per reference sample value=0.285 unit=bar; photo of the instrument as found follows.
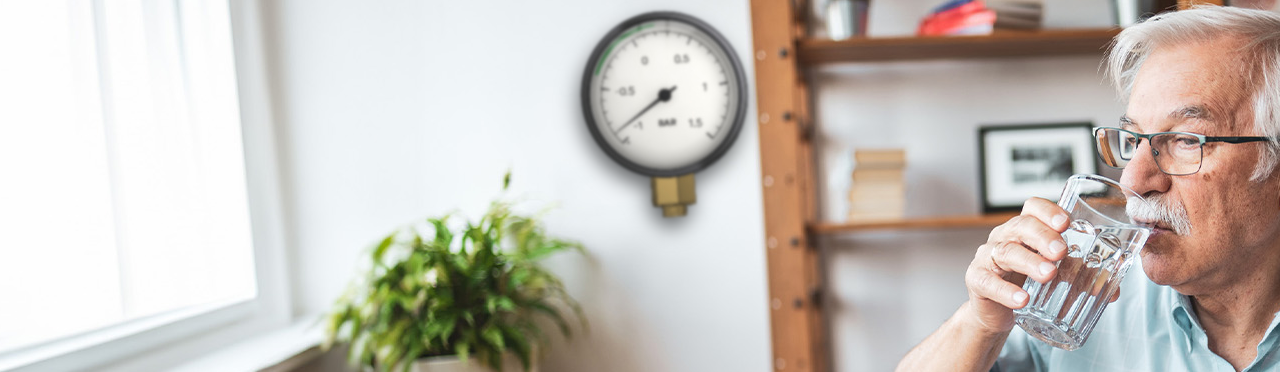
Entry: value=-0.9 unit=bar
